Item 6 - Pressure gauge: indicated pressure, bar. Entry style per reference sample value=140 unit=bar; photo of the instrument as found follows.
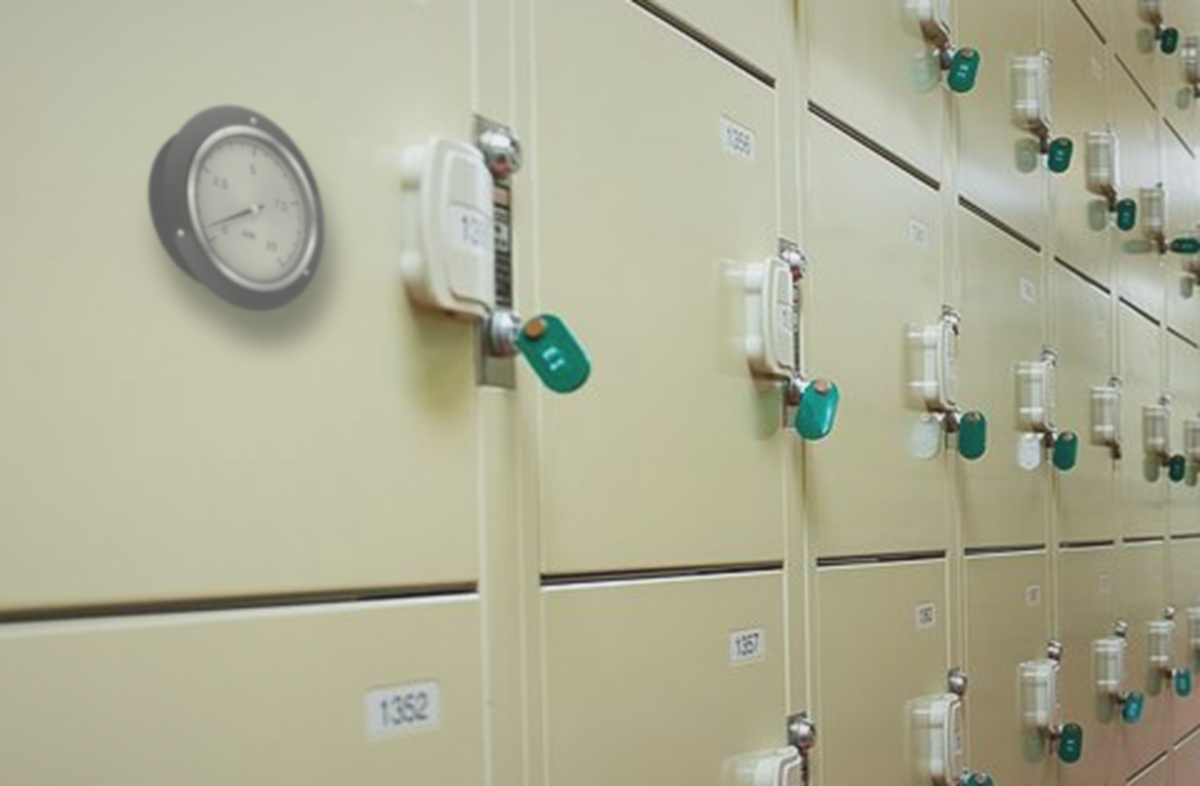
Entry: value=0.5 unit=bar
